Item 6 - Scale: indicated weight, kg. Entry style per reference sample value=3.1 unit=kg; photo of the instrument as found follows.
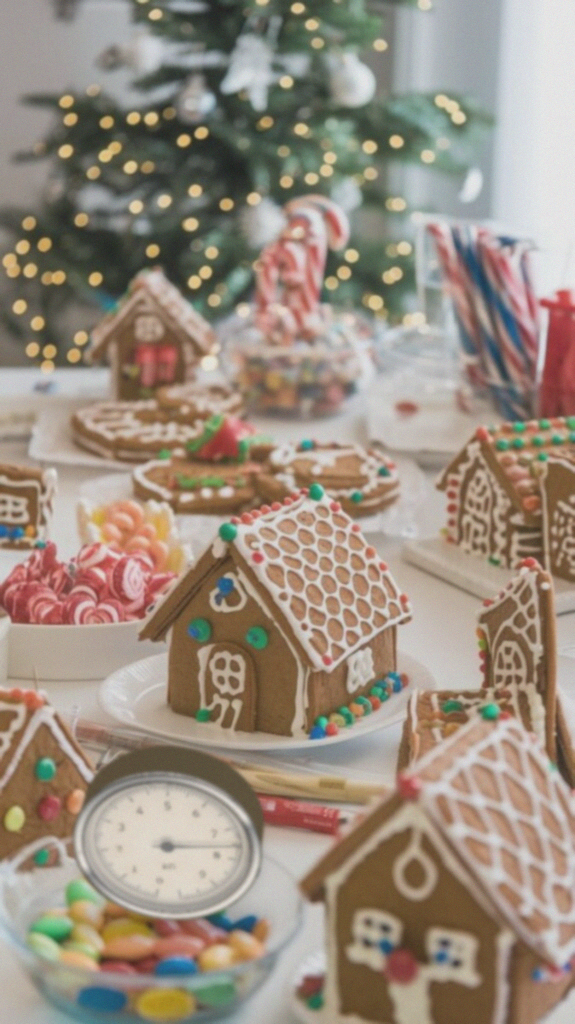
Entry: value=7.5 unit=kg
